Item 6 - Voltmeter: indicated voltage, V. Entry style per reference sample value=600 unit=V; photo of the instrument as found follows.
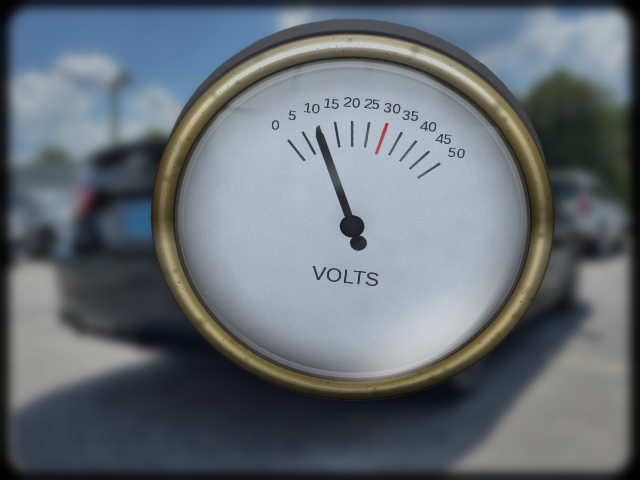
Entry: value=10 unit=V
